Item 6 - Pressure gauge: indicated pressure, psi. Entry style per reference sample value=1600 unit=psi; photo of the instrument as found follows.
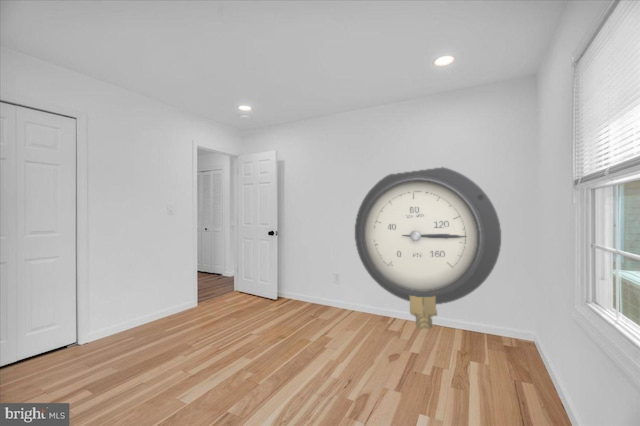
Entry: value=135 unit=psi
